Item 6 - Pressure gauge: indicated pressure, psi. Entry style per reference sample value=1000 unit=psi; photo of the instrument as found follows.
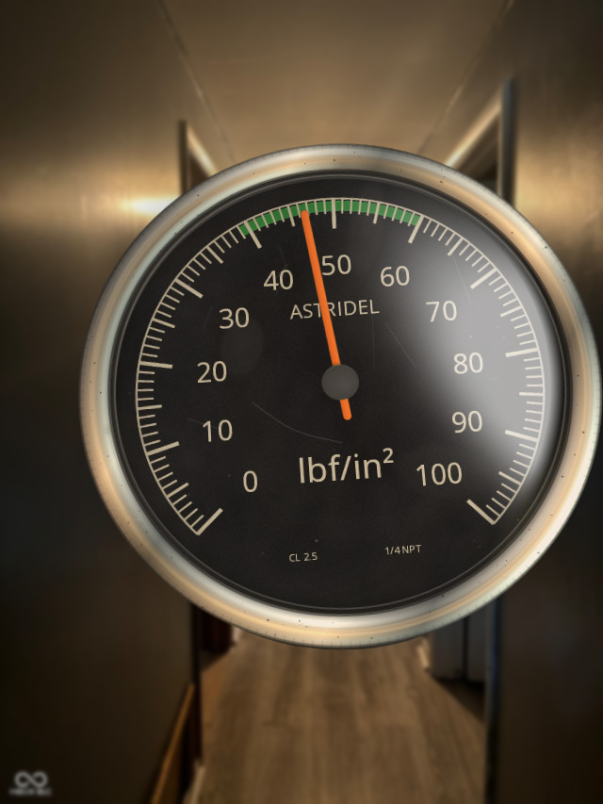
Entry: value=46.5 unit=psi
